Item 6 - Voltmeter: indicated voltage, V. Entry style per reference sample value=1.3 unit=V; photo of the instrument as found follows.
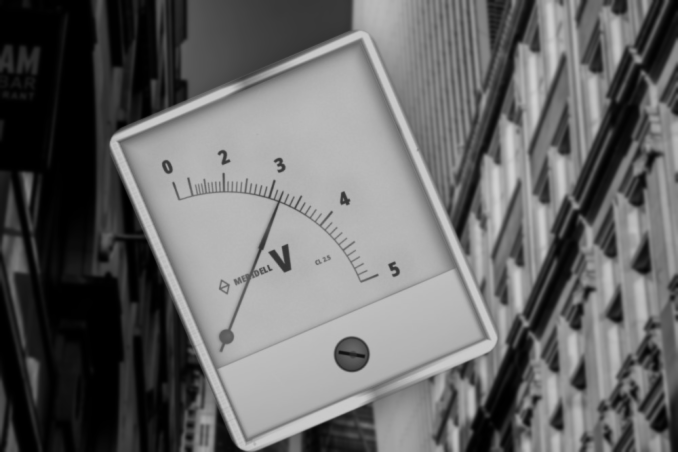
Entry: value=3.2 unit=V
